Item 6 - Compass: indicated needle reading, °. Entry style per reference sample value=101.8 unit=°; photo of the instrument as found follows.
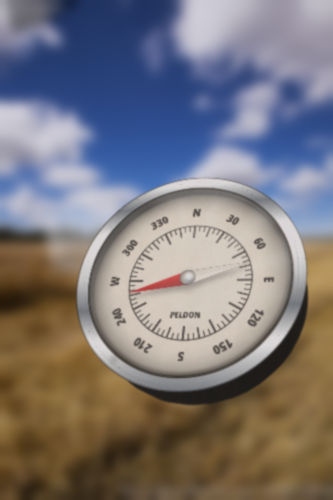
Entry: value=255 unit=°
